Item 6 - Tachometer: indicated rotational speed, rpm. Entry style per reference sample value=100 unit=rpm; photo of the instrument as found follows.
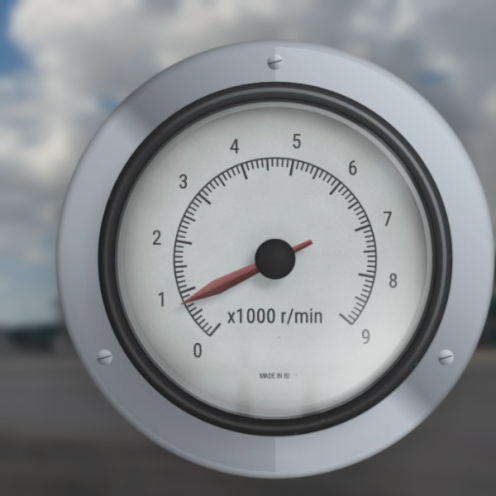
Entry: value=800 unit=rpm
